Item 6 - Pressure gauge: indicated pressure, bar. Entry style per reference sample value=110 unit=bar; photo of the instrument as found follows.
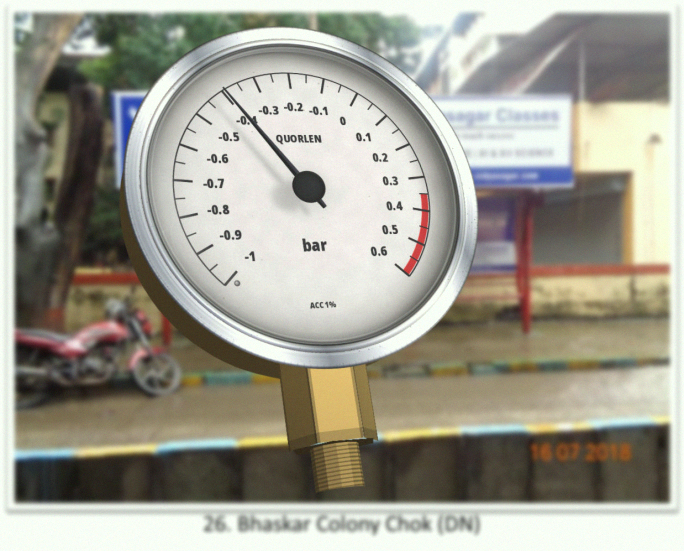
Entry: value=-0.4 unit=bar
